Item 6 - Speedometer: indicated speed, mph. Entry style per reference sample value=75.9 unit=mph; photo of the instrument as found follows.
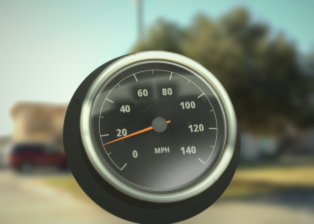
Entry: value=15 unit=mph
